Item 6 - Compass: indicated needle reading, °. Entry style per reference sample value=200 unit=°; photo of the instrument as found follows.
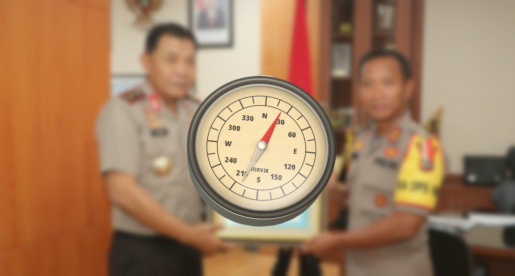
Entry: value=22.5 unit=°
